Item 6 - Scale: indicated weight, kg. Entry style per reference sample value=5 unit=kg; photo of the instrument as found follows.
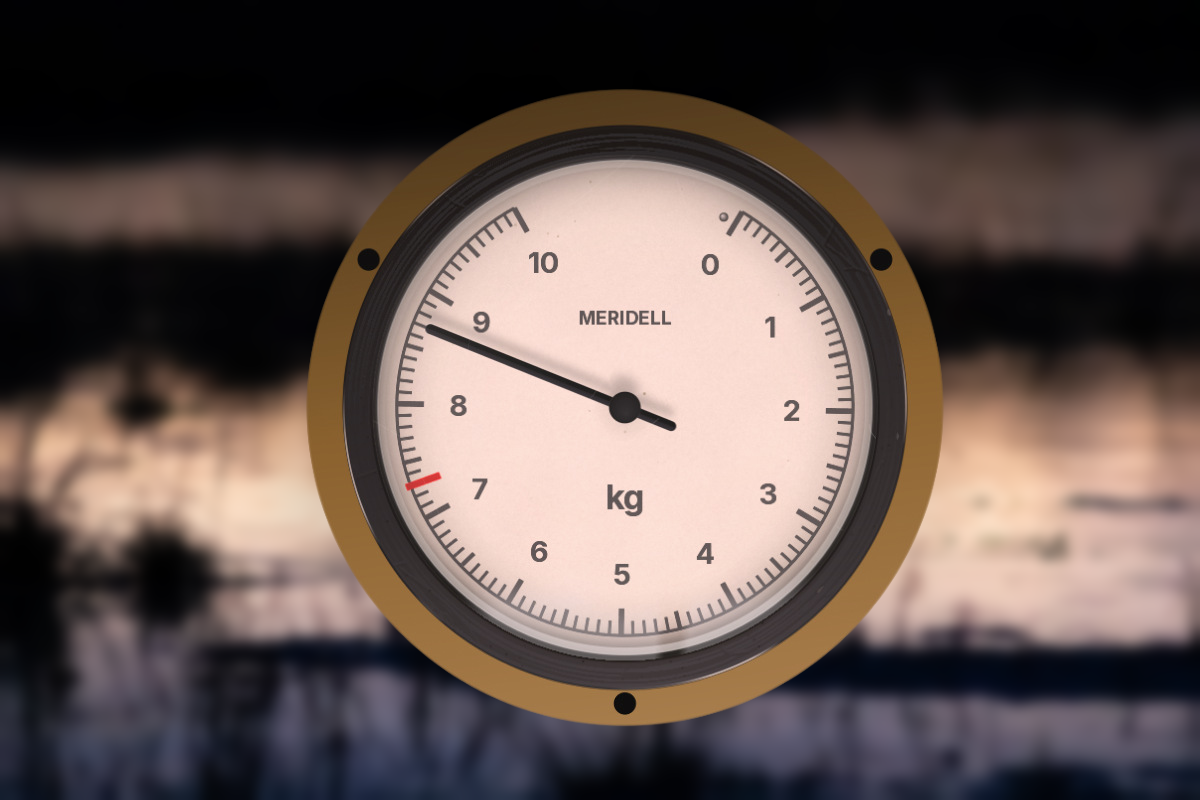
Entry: value=8.7 unit=kg
